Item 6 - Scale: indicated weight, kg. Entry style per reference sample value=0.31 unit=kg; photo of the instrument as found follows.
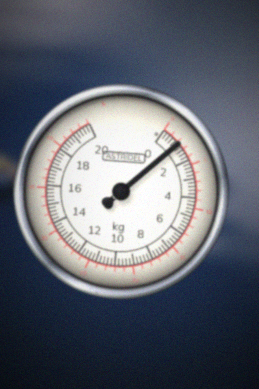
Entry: value=1 unit=kg
